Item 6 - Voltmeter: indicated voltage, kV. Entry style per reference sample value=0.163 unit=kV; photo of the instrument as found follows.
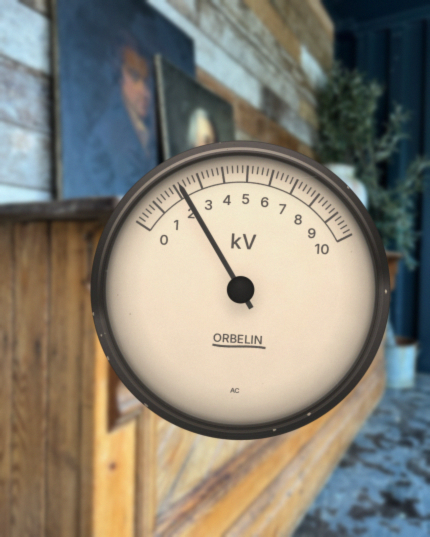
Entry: value=2.2 unit=kV
